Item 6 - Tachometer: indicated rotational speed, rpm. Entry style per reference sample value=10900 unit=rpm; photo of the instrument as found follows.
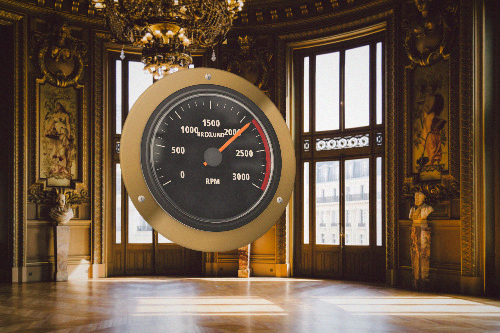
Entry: value=2100 unit=rpm
